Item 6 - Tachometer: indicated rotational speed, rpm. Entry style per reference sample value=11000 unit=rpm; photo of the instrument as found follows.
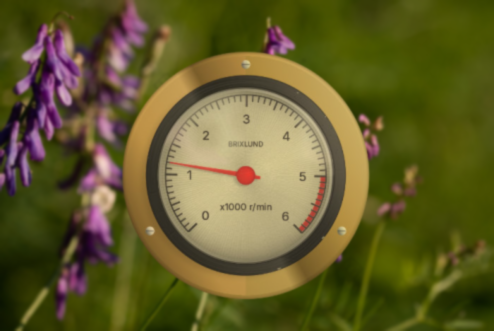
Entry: value=1200 unit=rpm
